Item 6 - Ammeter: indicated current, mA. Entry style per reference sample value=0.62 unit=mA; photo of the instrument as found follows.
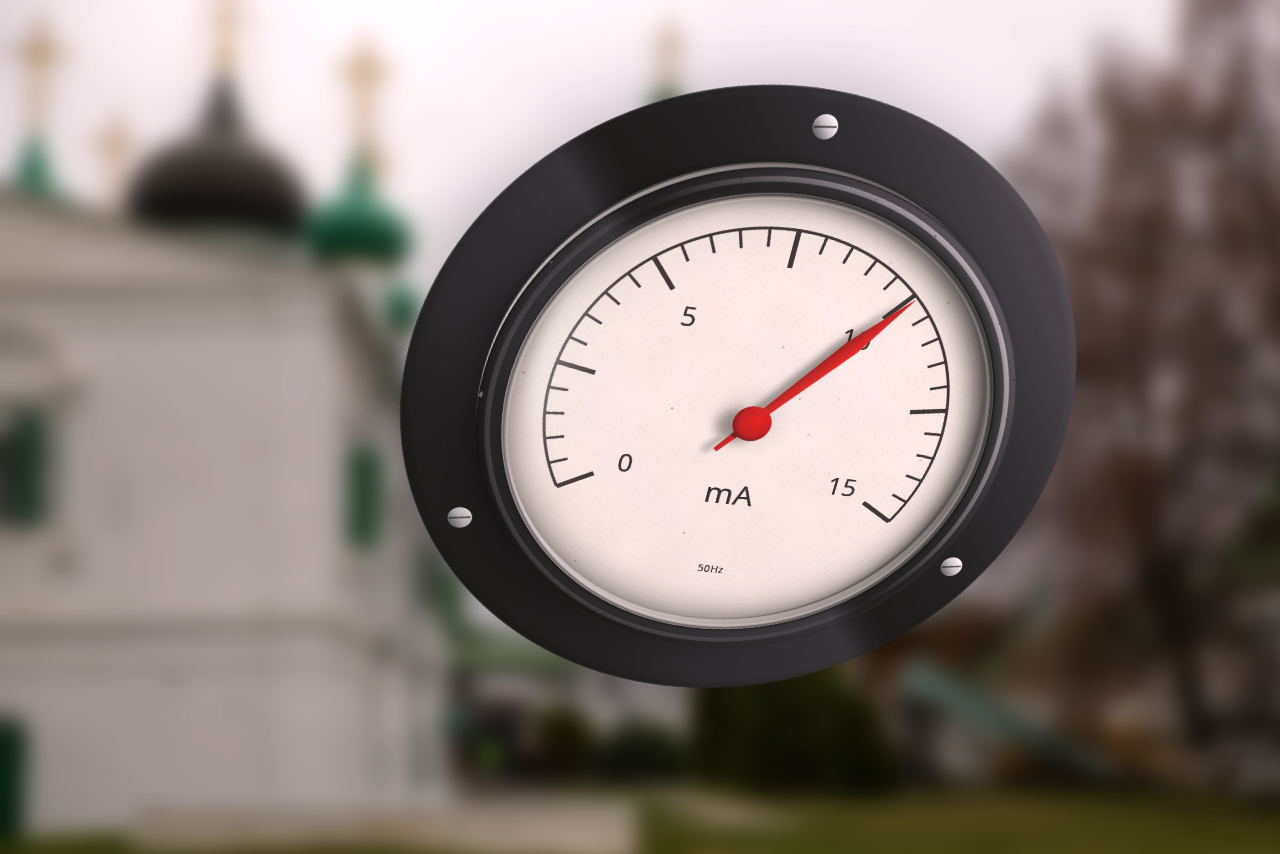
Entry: value=10 unit=mA
